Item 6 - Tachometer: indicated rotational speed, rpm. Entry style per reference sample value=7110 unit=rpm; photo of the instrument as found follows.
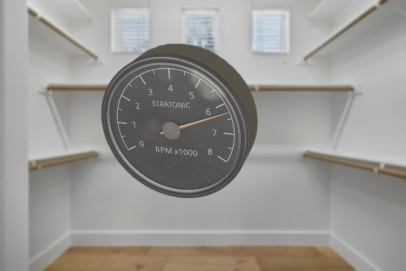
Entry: value=6250 unit=rpm
